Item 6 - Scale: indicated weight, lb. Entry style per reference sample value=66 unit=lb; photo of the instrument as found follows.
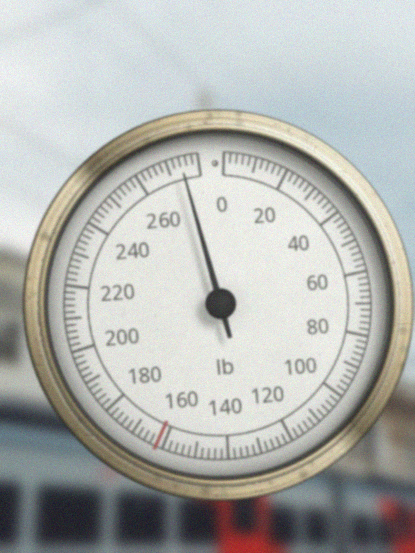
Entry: value=274 unit=lb
